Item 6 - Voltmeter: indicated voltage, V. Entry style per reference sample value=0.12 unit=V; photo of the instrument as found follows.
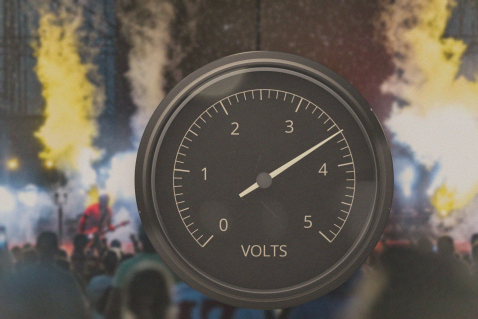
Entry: value=3.6 unit=V
